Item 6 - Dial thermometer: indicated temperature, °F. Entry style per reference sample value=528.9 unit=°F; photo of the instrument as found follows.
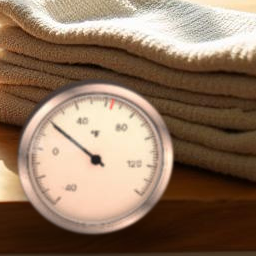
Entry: value=20 unit=°F
